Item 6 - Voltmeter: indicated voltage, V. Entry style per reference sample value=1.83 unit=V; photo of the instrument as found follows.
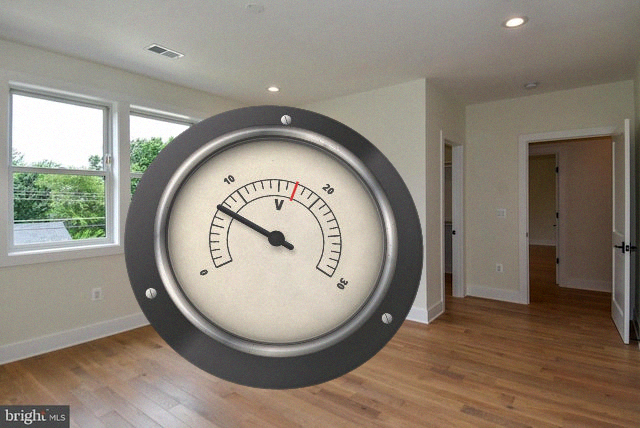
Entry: value=7 unit=V
